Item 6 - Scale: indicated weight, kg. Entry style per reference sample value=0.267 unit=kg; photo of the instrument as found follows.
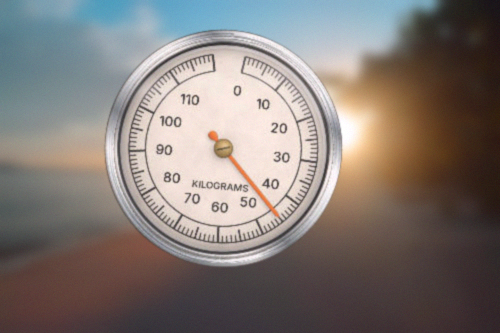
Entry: value=45 unit=kg
